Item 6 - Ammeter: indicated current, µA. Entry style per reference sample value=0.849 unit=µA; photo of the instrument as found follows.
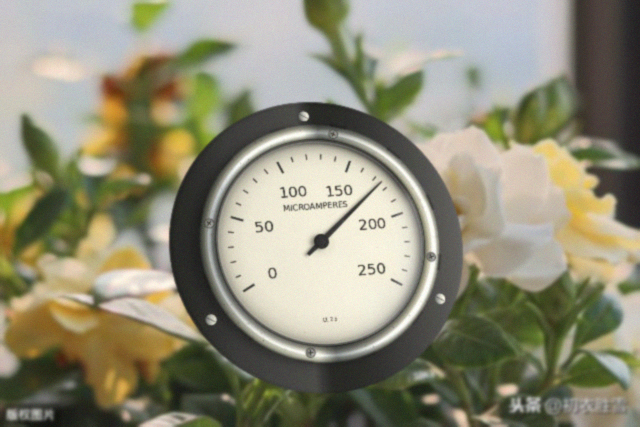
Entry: value=175 unit=µA
